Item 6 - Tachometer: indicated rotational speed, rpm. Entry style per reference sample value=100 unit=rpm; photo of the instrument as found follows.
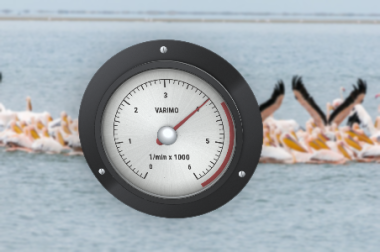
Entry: value=4000 unit=rpm
